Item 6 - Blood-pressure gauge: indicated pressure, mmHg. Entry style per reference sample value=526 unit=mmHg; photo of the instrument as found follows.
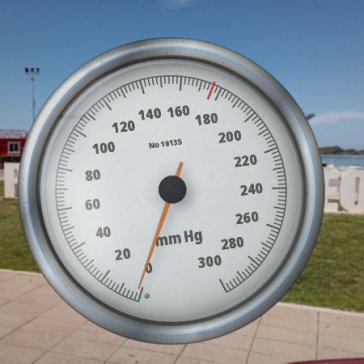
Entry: value=2 unit=mmHg
